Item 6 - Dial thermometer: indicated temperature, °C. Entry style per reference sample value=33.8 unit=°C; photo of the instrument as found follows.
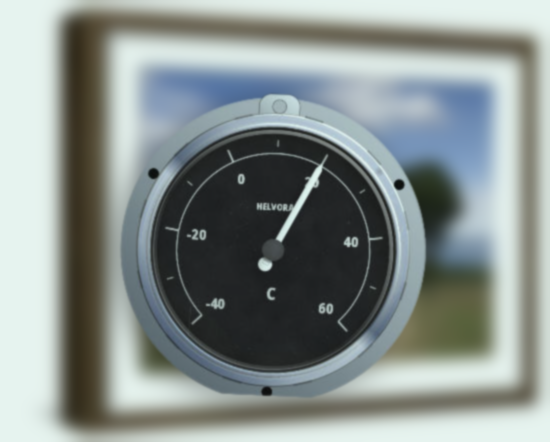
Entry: value=20 unit=°C
